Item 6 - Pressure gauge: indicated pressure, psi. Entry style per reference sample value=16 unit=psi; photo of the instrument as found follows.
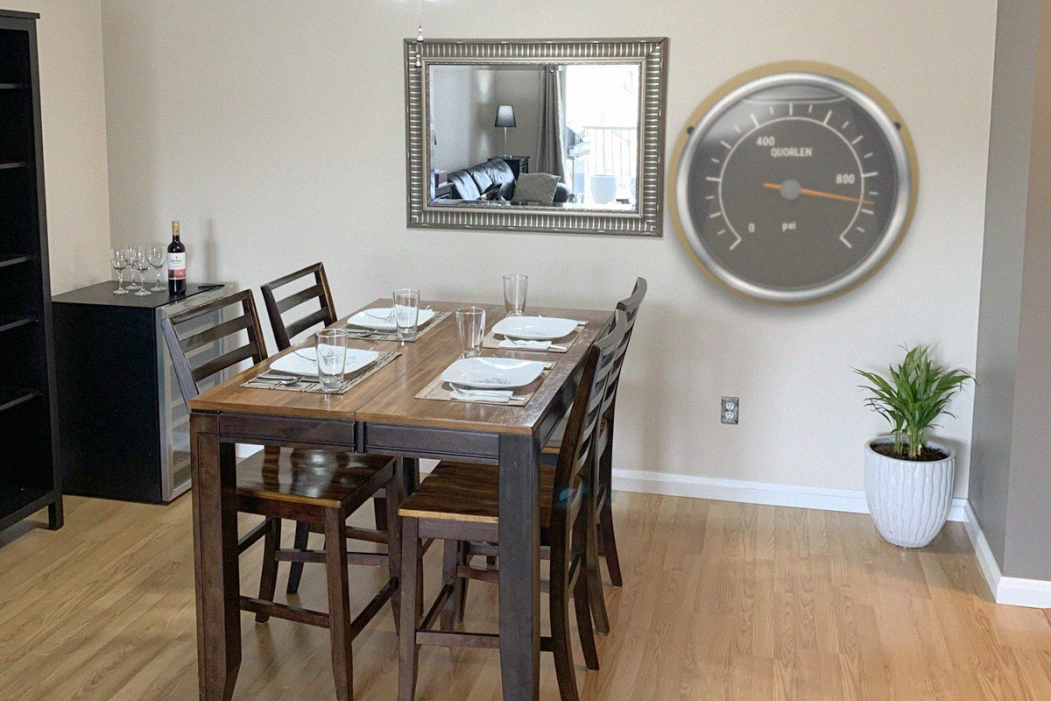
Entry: value=875 unit=psi
